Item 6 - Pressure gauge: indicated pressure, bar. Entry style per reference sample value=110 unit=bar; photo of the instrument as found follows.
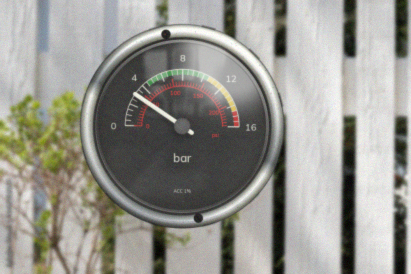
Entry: value=3 unit=bar
